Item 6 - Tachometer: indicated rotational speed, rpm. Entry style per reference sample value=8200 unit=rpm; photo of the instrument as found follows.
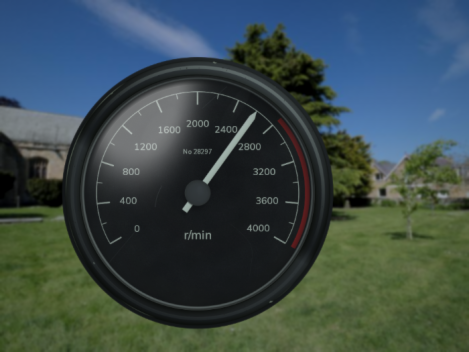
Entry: value=2600 unit=rpm
